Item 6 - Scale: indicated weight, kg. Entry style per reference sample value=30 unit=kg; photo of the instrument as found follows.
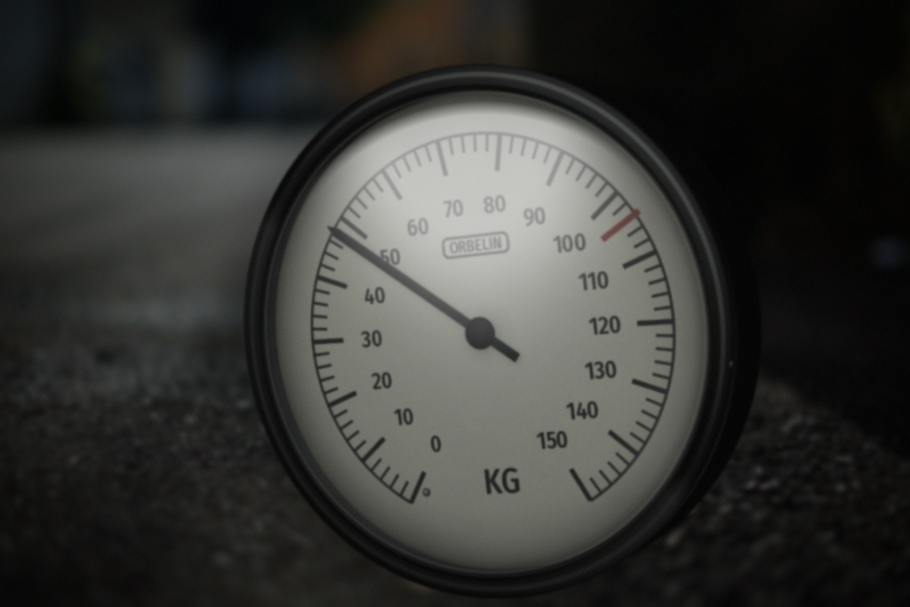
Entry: value=48 unit=kg
